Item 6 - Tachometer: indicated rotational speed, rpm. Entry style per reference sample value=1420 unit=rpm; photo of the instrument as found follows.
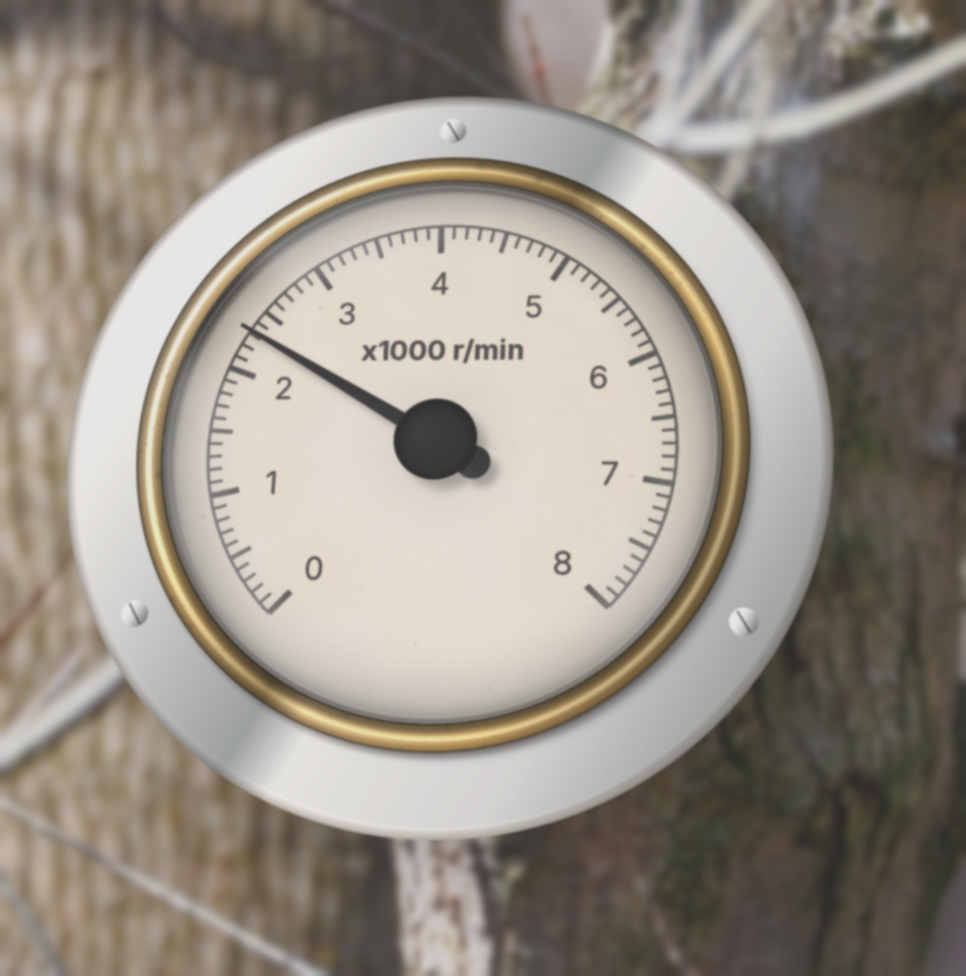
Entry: value=2300 unit=rpm
